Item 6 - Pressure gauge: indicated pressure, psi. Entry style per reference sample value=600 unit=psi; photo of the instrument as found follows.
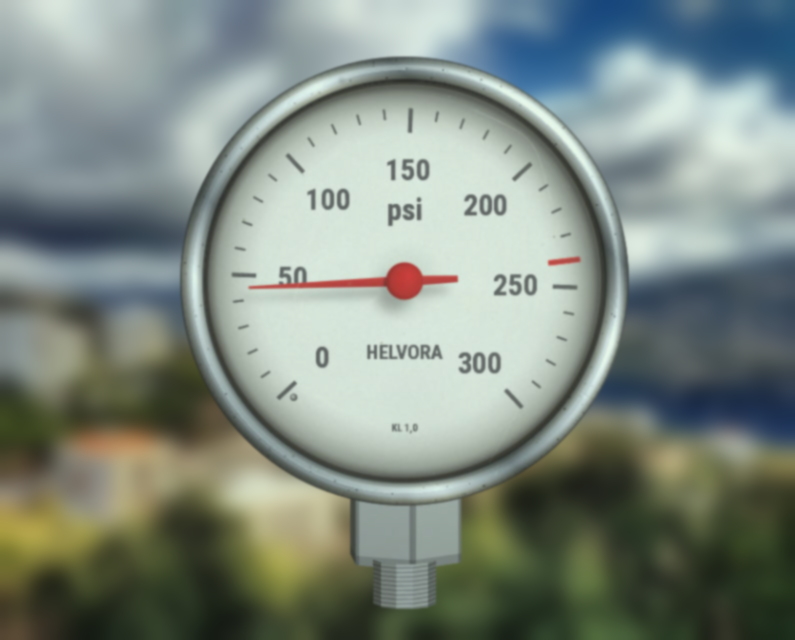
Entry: value=45 unit=psi
